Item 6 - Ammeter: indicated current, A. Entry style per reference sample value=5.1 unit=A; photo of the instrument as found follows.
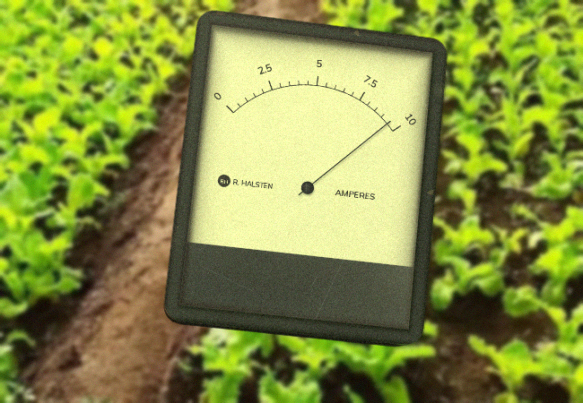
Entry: value=9.5 unit=A
